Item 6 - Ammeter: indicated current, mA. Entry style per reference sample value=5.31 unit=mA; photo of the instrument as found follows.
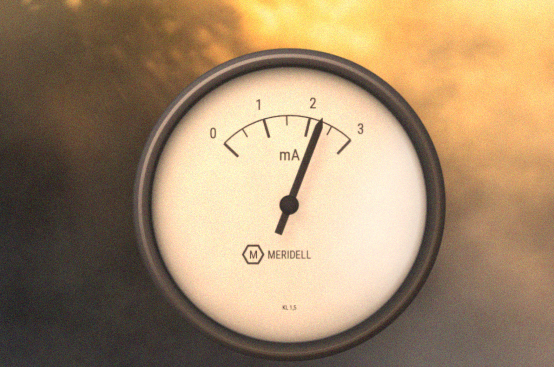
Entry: value=2.25 unit=mA
